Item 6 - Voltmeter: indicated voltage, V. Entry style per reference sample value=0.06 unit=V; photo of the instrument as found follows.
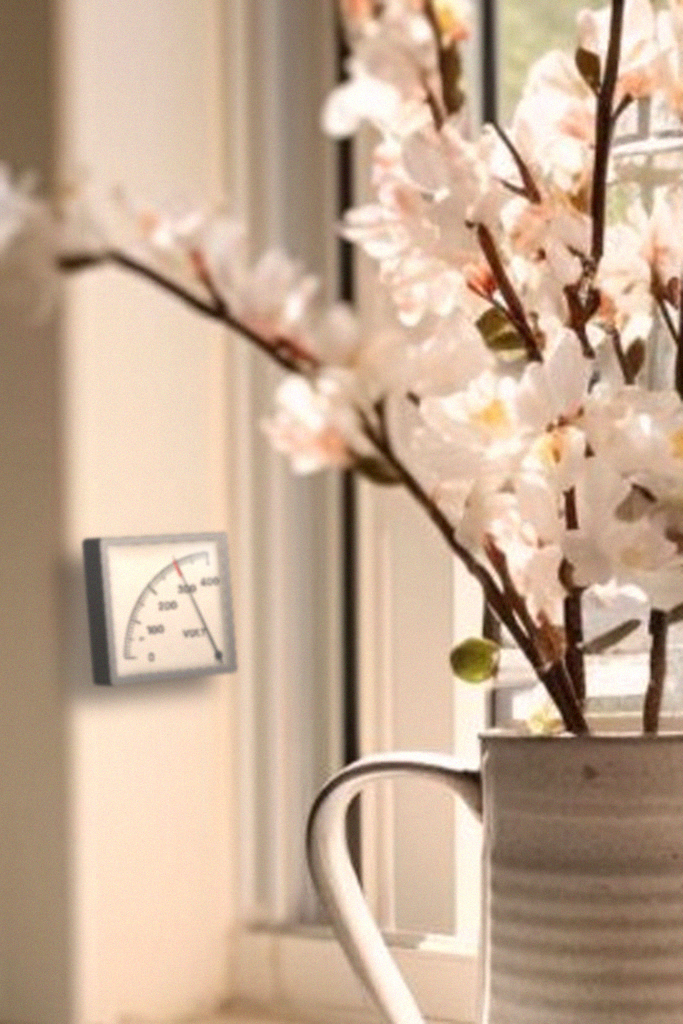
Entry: value=300 unit=V
